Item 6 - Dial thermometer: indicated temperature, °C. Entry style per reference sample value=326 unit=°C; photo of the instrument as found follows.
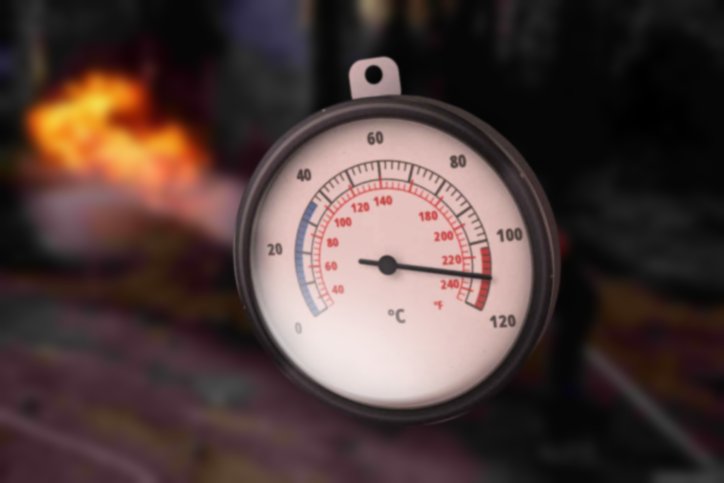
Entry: value=110 unit=°C
